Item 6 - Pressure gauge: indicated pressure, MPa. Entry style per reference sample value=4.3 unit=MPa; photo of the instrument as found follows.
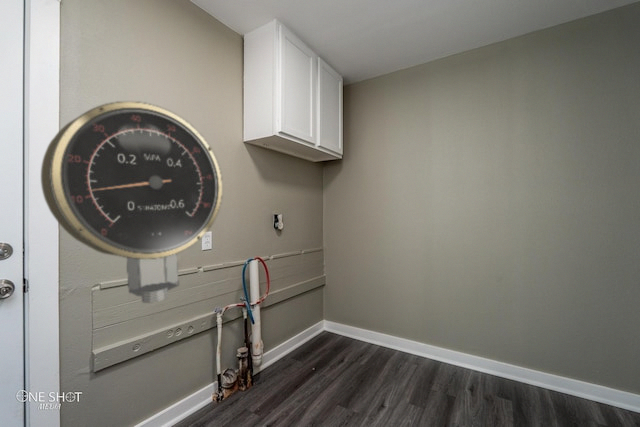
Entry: value=0.08 unit=MPa
